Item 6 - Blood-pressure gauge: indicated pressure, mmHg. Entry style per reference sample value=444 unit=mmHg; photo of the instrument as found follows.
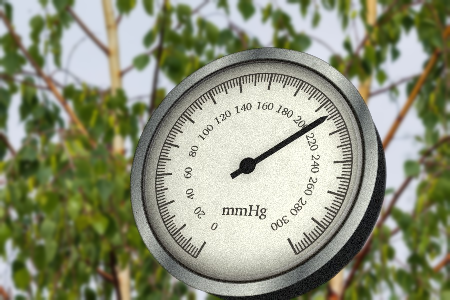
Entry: value=210 unit=mmHg
